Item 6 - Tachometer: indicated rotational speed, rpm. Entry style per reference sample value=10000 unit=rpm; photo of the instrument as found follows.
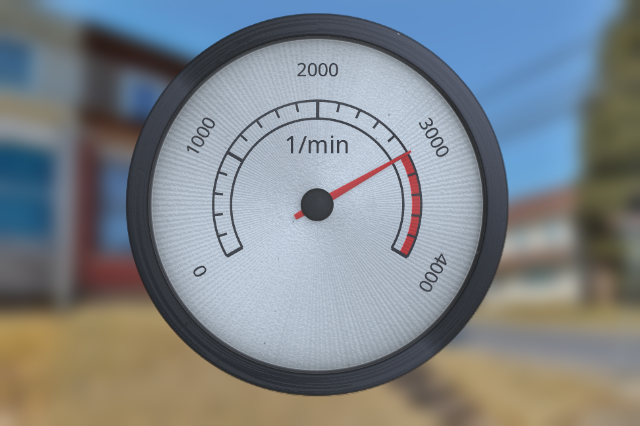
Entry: value=3000 unit=rpm
